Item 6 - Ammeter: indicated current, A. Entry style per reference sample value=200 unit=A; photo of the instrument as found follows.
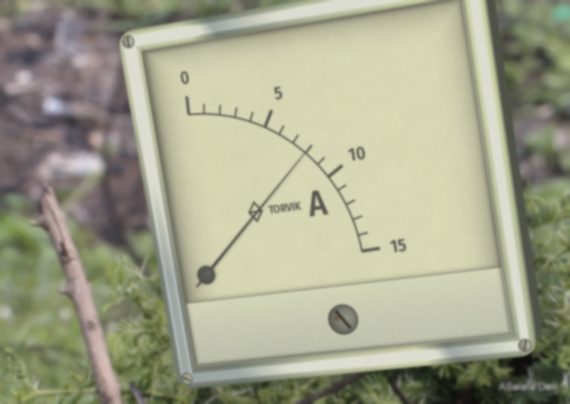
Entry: value=8 unit=A
